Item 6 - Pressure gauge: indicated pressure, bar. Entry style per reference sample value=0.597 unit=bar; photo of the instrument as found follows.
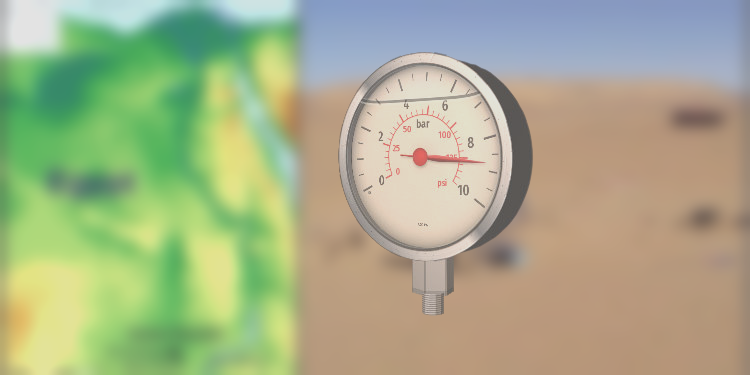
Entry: value=8.75 unit=bar
